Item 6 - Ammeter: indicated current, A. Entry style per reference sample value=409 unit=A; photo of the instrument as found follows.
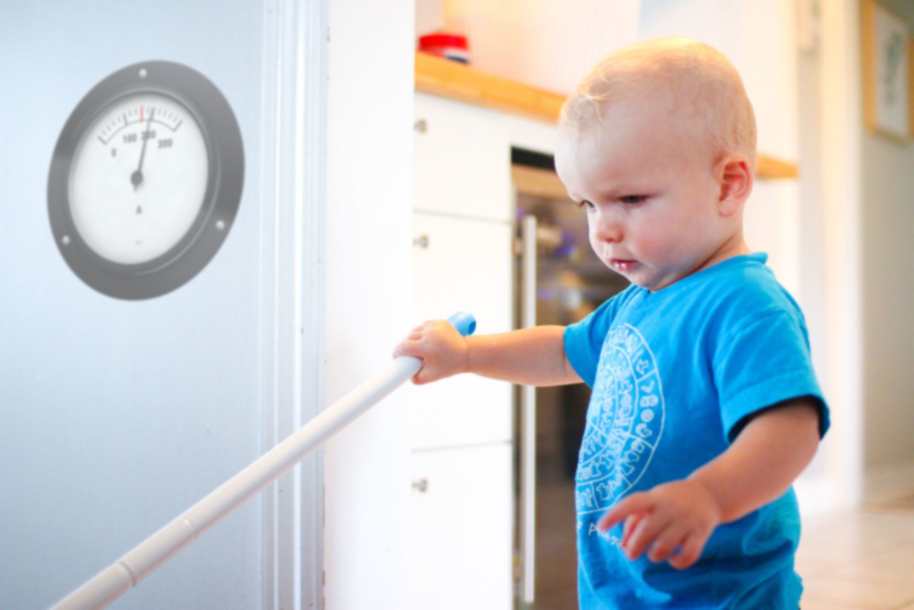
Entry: value=200 unit=A
